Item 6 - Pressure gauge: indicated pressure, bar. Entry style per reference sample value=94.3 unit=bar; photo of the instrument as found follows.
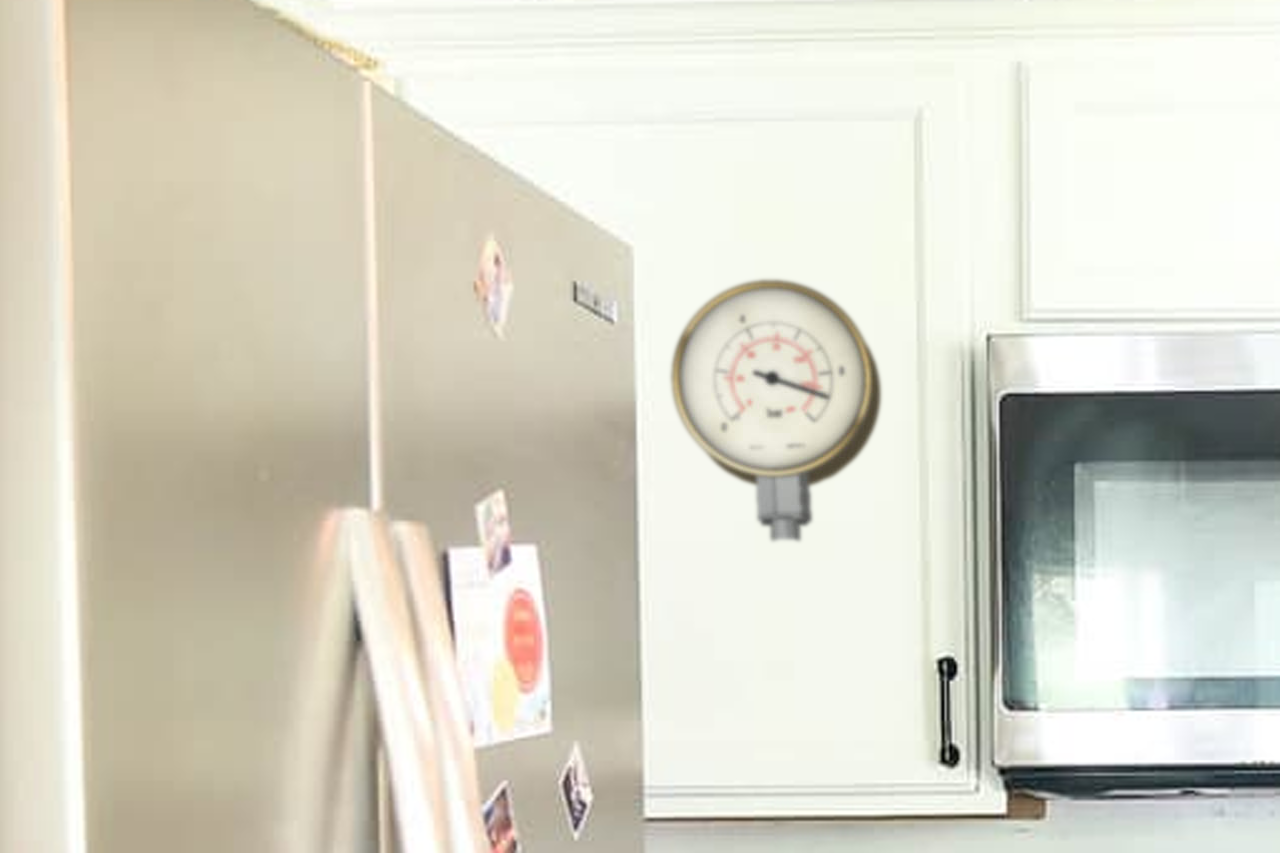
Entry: value=9 unit=bar
